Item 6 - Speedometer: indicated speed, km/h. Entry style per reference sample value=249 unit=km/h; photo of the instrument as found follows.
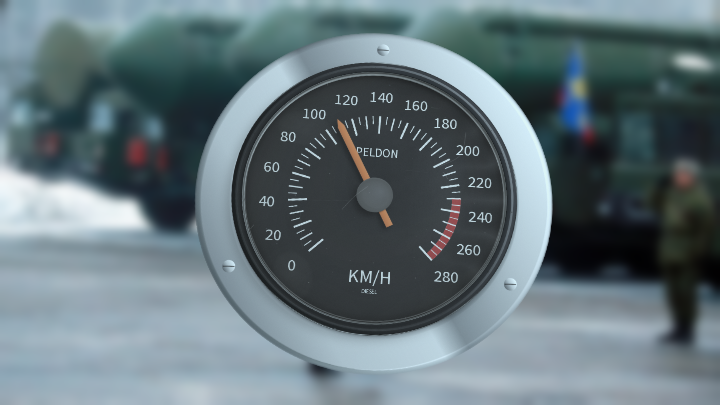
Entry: value=110 unit=km/h
